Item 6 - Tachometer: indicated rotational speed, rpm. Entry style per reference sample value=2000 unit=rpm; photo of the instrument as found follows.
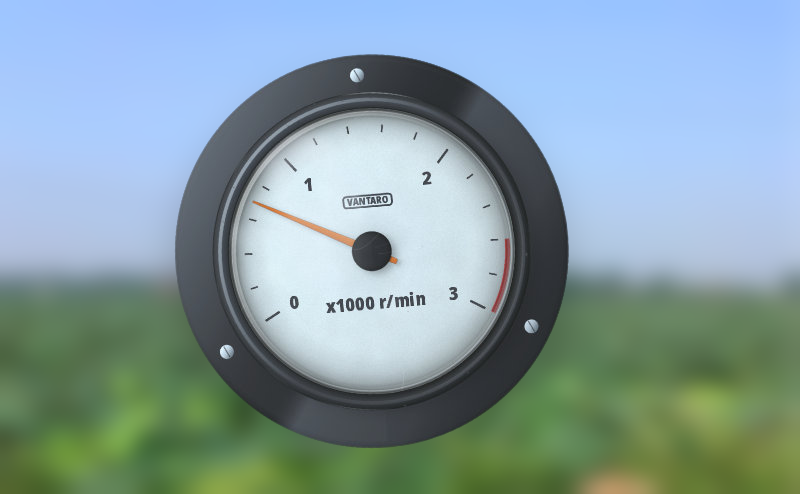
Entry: value=700 unit=rpm
